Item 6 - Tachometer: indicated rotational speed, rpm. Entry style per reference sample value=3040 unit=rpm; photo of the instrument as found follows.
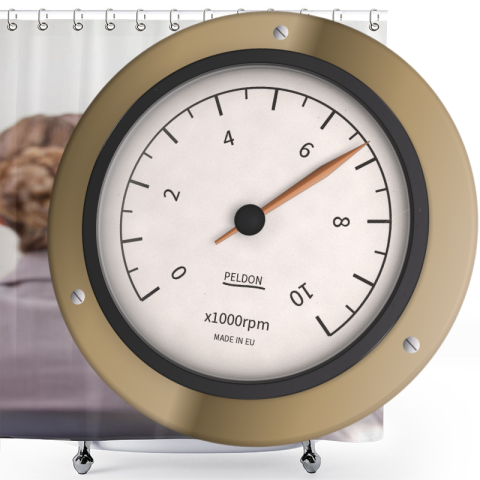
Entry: value=6750 unit=rpm
